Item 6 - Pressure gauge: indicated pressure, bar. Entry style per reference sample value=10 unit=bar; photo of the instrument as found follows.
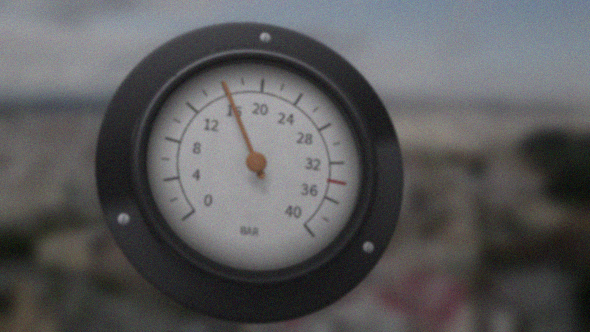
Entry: value=16 unit=bar
